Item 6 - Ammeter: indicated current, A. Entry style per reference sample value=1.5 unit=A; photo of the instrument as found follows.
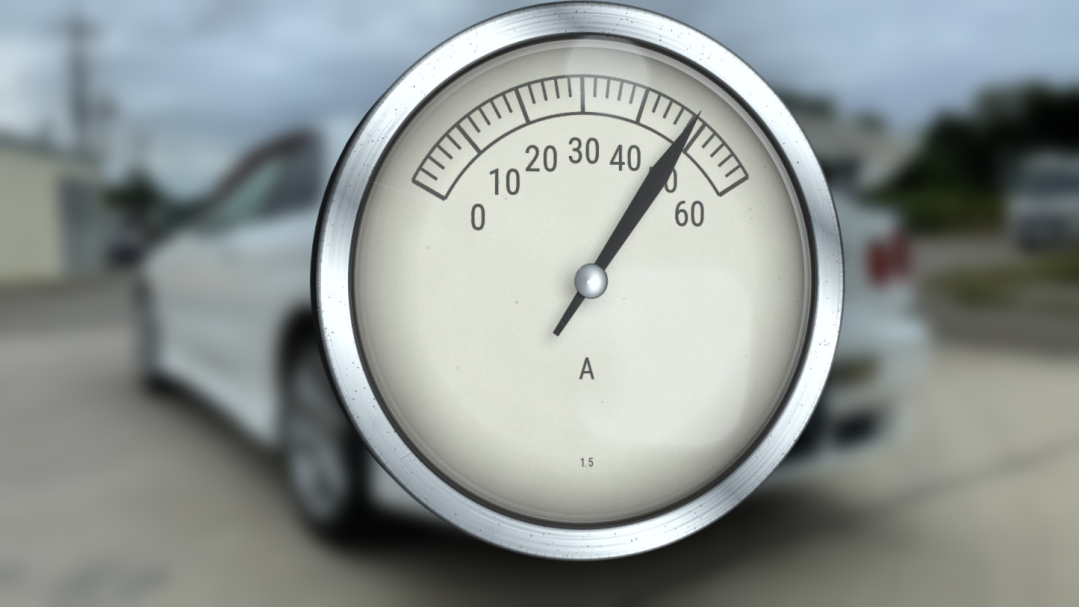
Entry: value=48 unit=A
